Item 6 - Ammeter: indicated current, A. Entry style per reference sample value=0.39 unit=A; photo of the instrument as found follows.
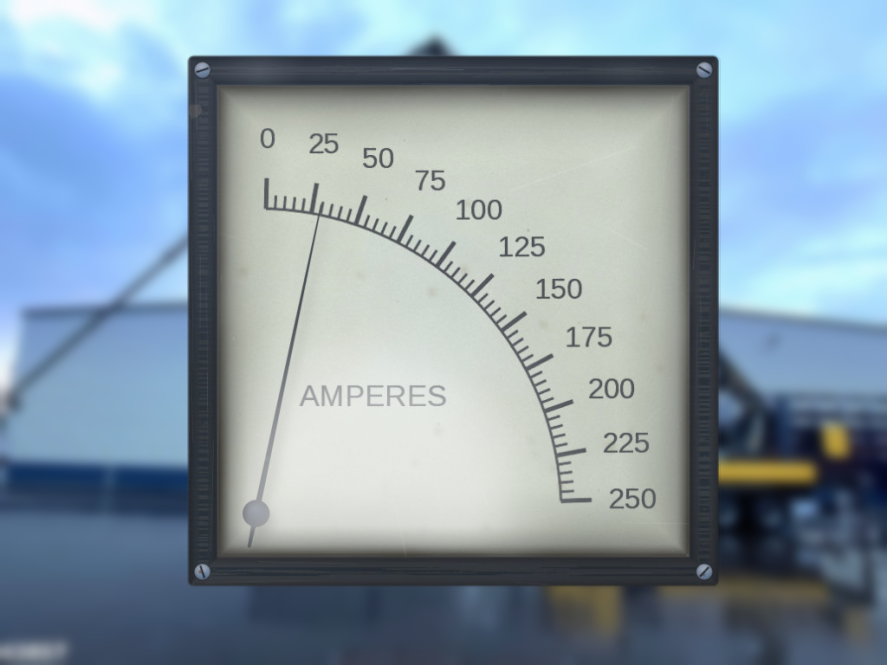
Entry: value=30 unit=A
